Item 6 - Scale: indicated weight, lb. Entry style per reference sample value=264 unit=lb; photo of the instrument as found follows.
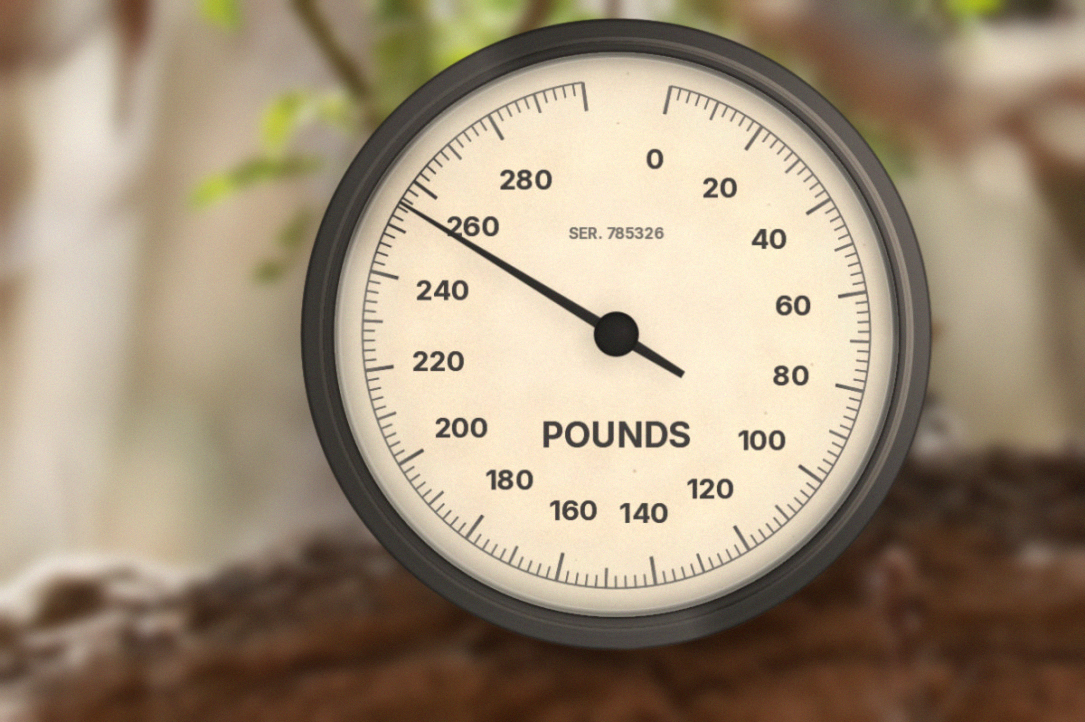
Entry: value=255 unit=lb
